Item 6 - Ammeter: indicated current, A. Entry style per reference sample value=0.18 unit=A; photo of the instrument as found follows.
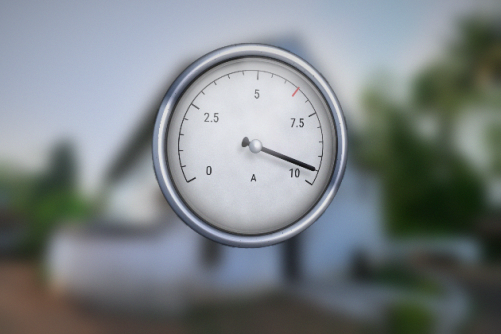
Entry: value=9.5 unit=A
